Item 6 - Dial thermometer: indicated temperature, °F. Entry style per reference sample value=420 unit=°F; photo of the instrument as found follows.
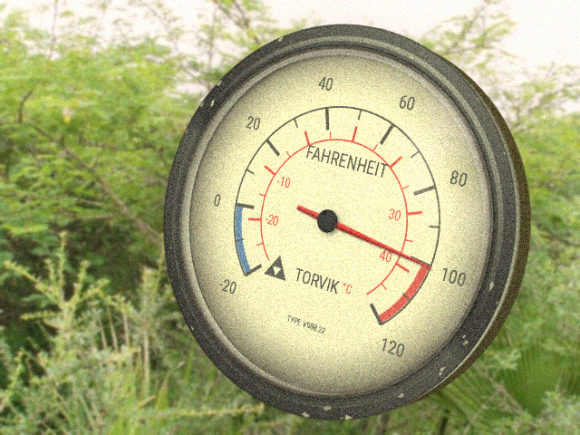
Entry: value=100 unit=°F
